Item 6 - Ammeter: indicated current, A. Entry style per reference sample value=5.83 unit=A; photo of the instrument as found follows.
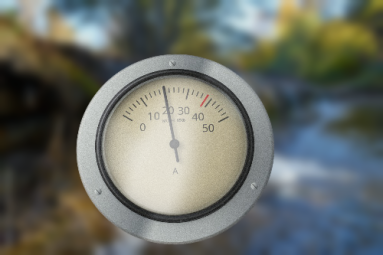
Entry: value=20 unit=A
